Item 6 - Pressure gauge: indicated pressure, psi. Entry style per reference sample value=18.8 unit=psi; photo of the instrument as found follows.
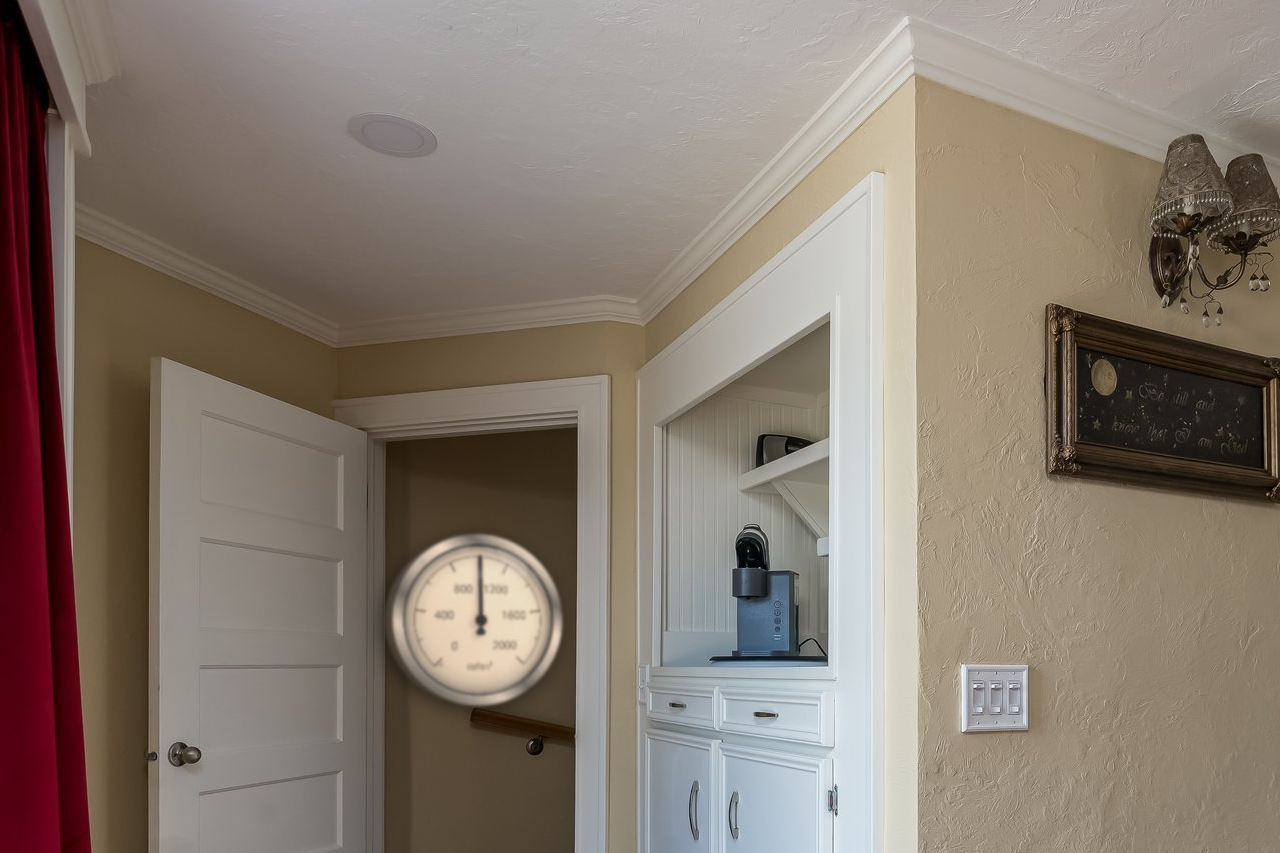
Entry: value=1000 unit=psi
